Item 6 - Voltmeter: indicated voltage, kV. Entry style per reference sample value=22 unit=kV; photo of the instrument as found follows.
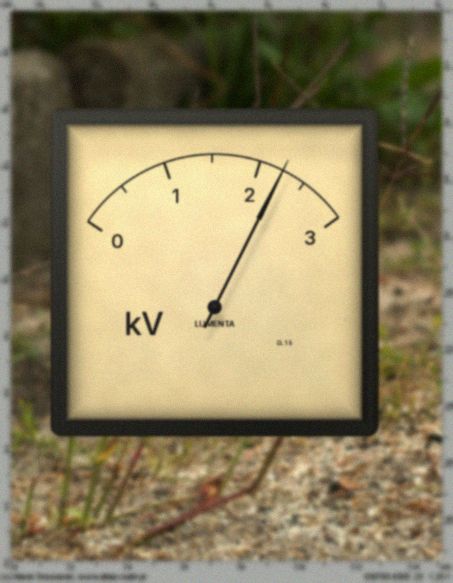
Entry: value=2.25 unit=kV
